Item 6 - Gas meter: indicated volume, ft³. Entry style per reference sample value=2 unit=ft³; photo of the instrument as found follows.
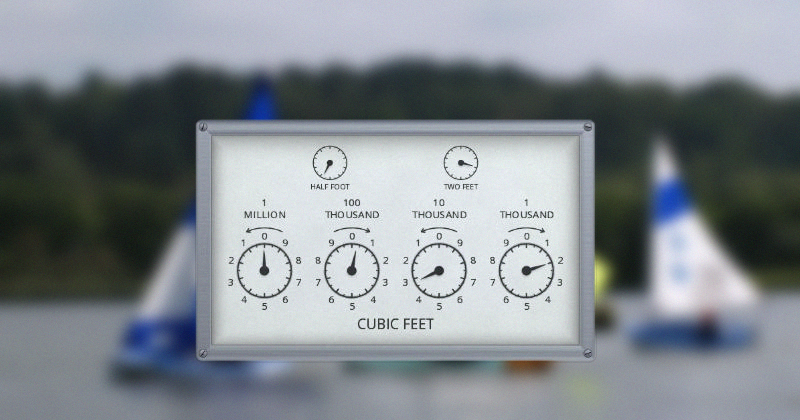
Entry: value=3200 unit=ft³
